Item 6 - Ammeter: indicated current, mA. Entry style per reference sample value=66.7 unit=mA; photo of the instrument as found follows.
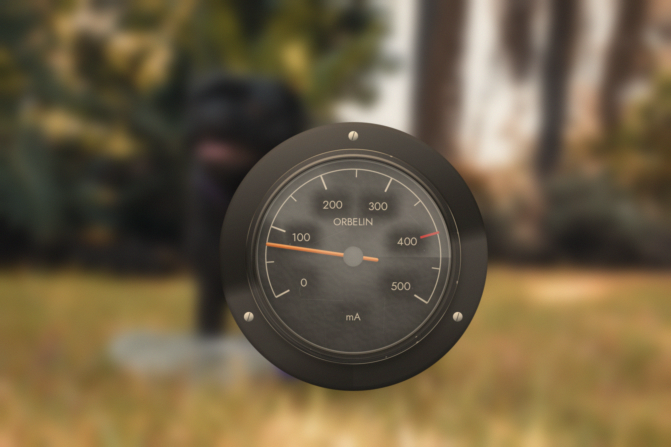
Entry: value=75 unit=mA
